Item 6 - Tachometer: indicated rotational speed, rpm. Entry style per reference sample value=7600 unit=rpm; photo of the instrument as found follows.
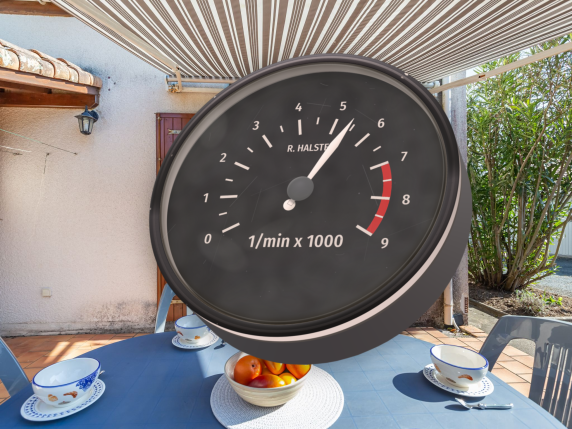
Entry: value=5500 unit=rpm
